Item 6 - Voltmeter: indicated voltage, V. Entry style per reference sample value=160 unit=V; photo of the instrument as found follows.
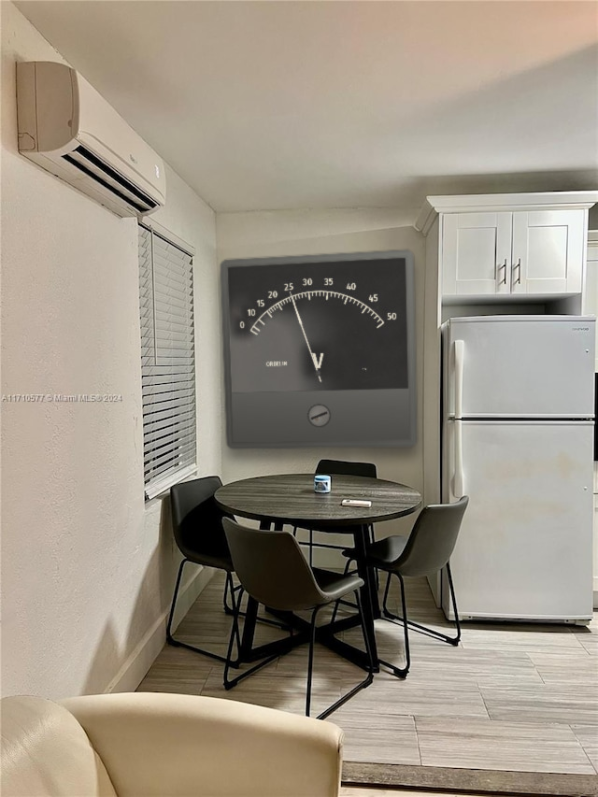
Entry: value=25 unit=V
